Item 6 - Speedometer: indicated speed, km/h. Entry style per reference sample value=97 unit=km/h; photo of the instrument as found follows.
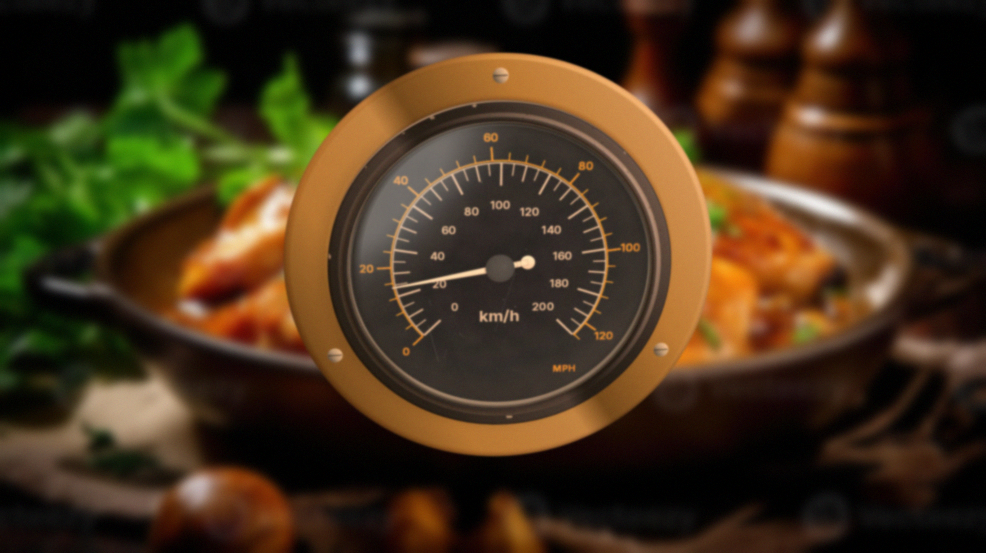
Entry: value=25 unit=km/h
